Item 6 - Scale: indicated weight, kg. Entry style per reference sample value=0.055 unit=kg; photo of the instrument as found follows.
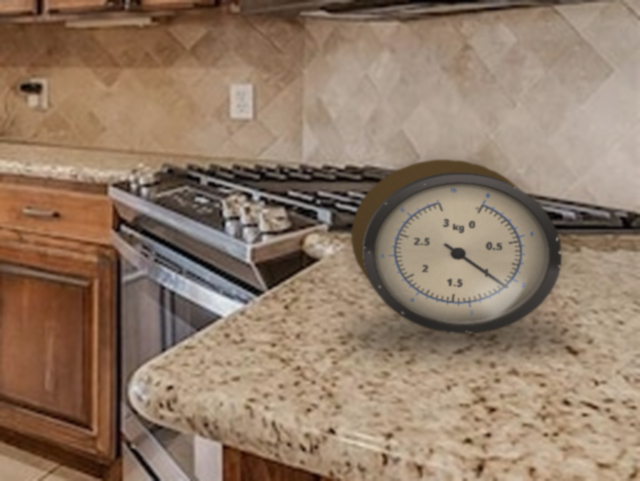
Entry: value=1 unit=kg
